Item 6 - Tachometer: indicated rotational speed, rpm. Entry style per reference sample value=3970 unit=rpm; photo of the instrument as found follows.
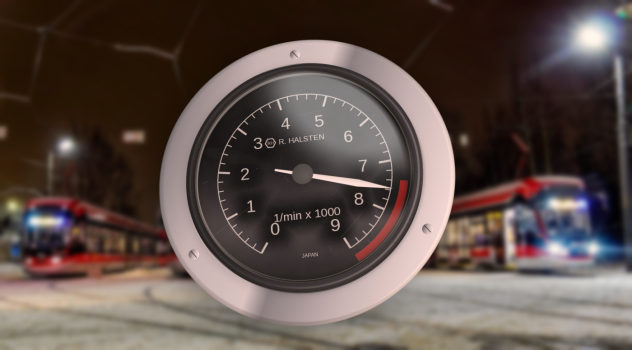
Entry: value=7600 unit=rpm
